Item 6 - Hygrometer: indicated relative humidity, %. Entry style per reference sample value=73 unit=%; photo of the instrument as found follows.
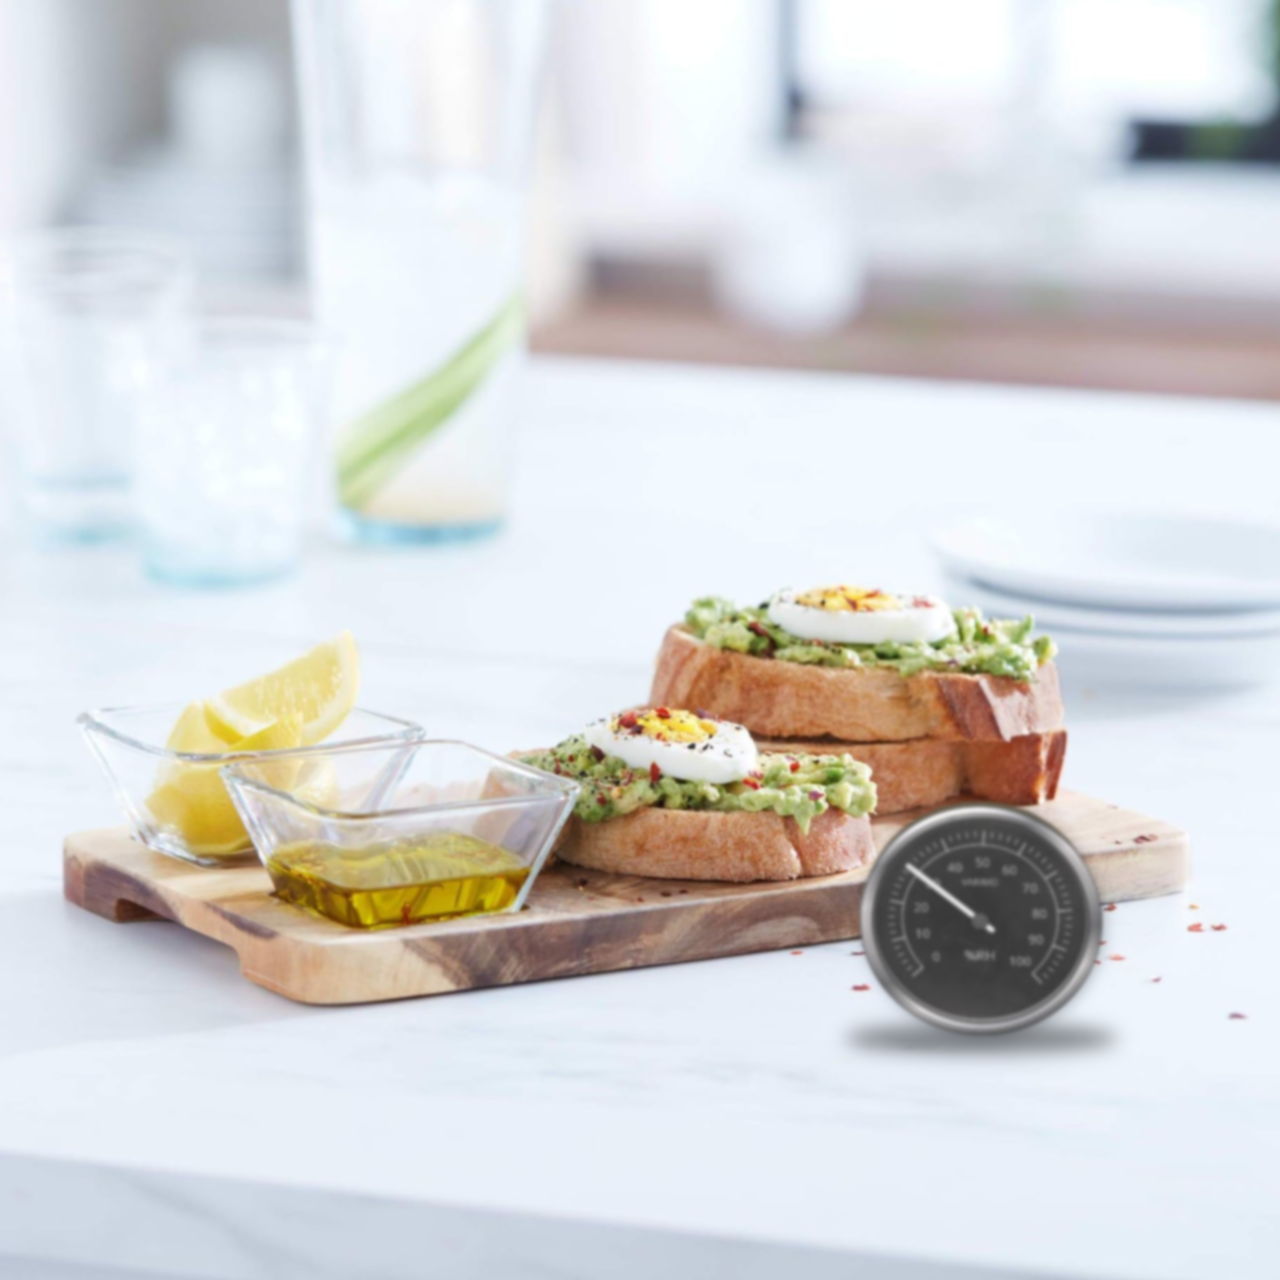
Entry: value=30 unit=%
